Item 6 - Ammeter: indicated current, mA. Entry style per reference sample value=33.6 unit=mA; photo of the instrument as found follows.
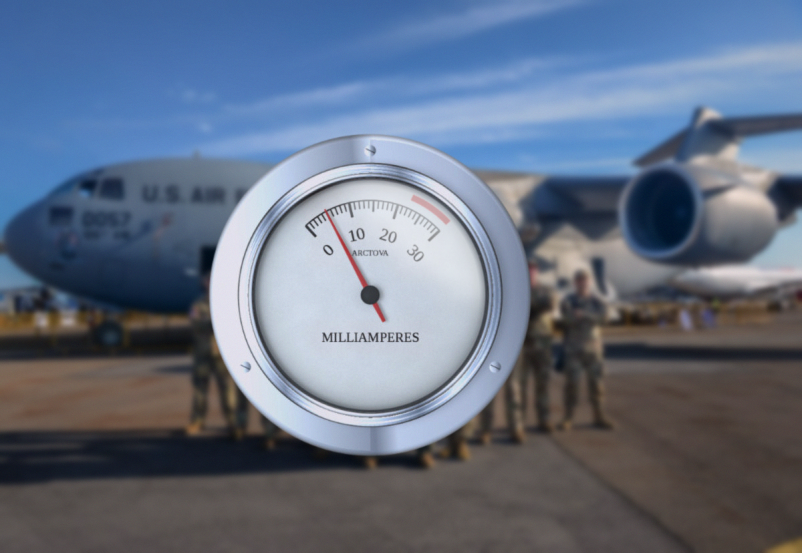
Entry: value=5 unit=mA
